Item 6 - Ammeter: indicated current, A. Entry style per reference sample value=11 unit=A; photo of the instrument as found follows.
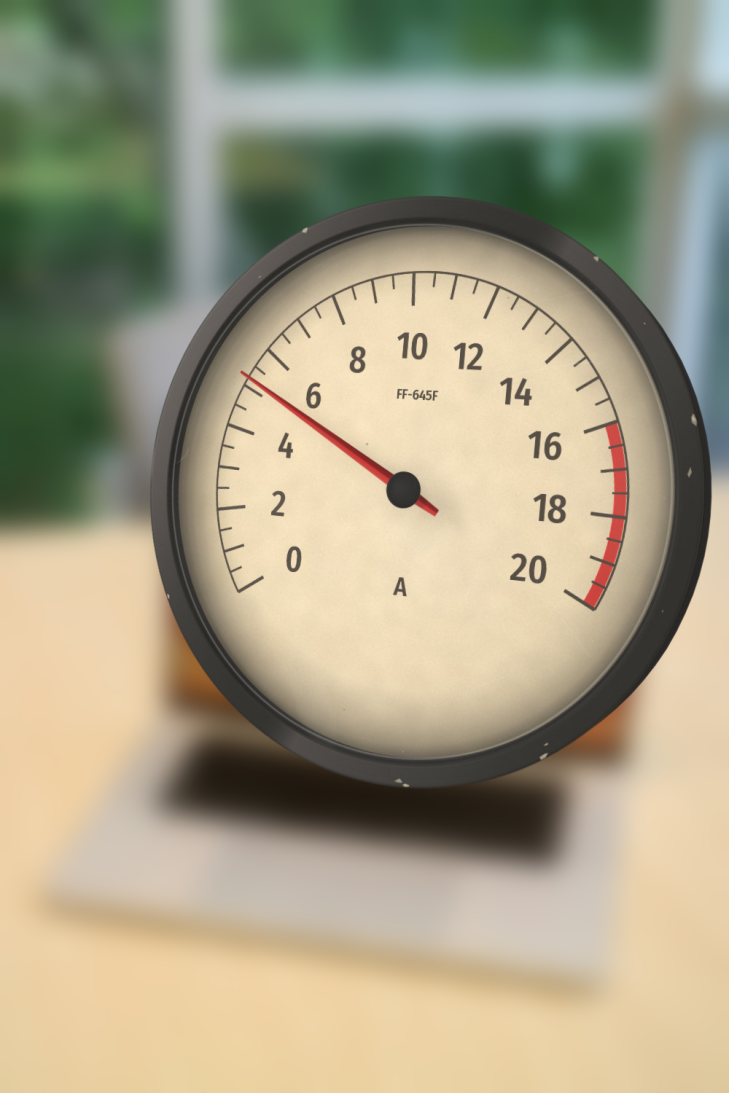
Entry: value=5.25 unit=A
